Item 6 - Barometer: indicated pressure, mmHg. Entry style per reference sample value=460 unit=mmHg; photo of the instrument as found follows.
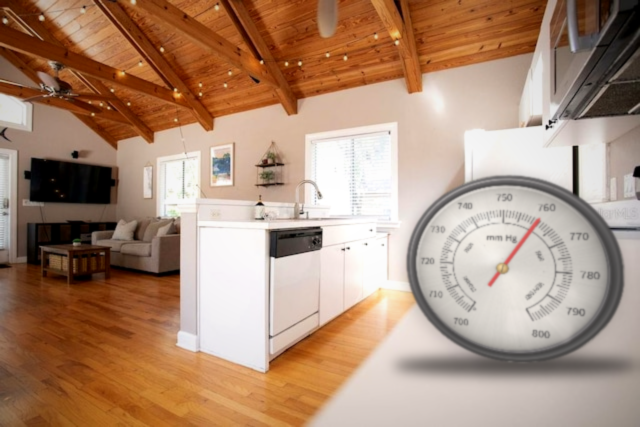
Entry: value=760 unit=mmHg
